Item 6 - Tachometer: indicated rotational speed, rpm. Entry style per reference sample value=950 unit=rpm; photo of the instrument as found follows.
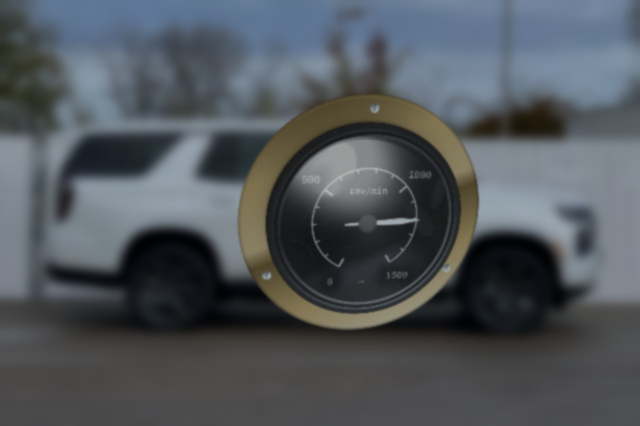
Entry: value=1200 unit=rpm
